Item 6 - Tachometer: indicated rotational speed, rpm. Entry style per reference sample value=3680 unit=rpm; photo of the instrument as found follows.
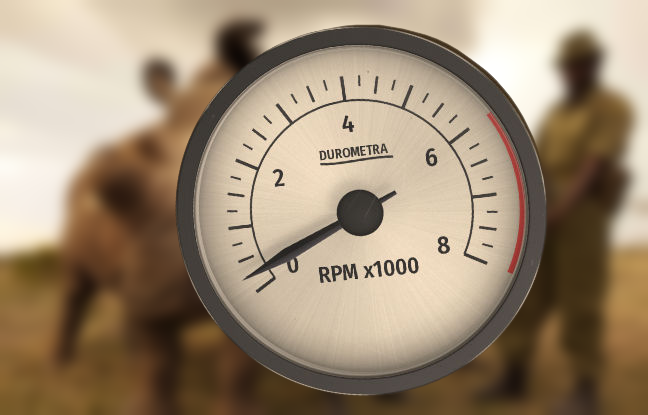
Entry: value=250 unit=rpm
